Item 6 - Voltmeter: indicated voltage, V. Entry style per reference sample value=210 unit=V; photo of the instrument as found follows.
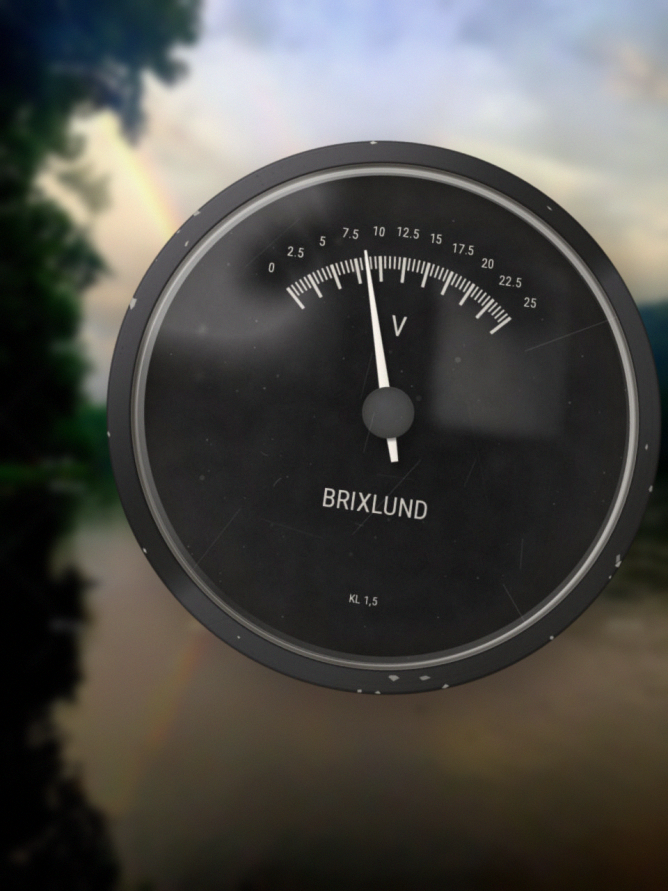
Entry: value=8.5 unit=V
